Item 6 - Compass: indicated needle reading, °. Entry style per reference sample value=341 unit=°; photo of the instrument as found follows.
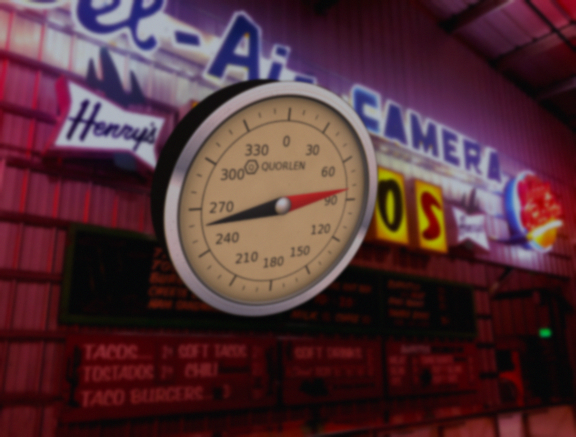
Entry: value=80 unit=°
